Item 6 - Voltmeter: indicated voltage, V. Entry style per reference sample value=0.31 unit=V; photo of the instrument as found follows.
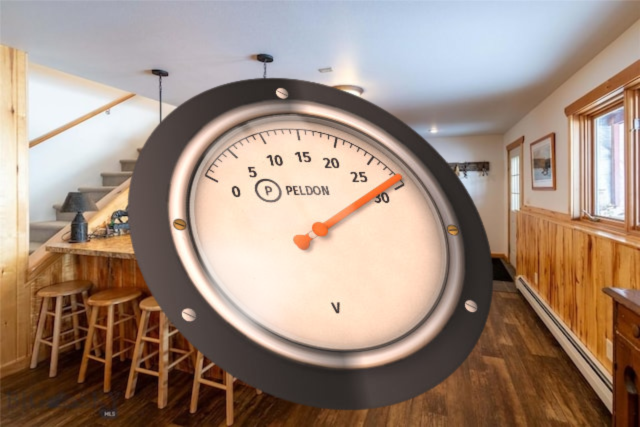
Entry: value=29 unit=V
